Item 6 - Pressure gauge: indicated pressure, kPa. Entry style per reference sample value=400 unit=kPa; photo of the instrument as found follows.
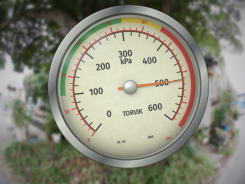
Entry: value=500 unit=kPa
